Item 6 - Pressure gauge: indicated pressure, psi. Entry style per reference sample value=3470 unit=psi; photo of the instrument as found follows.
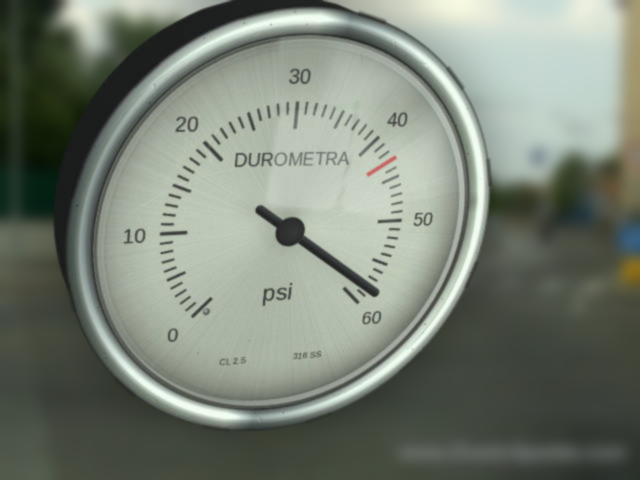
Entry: value=58 unit=psi
